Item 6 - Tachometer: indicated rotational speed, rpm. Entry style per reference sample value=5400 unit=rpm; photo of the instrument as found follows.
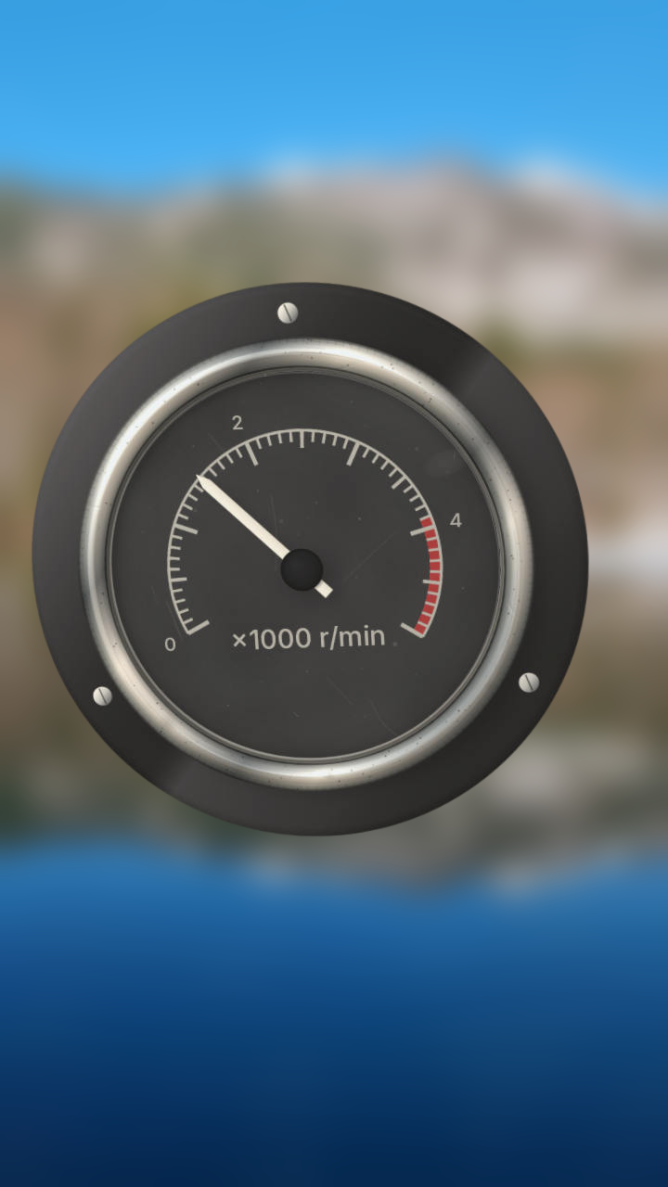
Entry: value=1500 unit=rpm
